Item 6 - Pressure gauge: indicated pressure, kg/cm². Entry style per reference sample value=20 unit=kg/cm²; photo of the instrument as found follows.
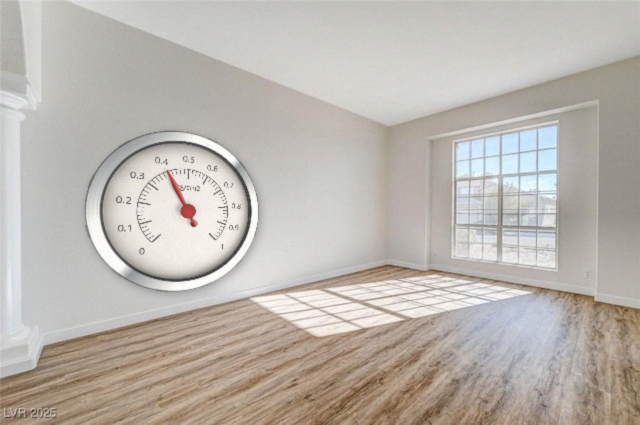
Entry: value=0.4 unit=kg/cm²
